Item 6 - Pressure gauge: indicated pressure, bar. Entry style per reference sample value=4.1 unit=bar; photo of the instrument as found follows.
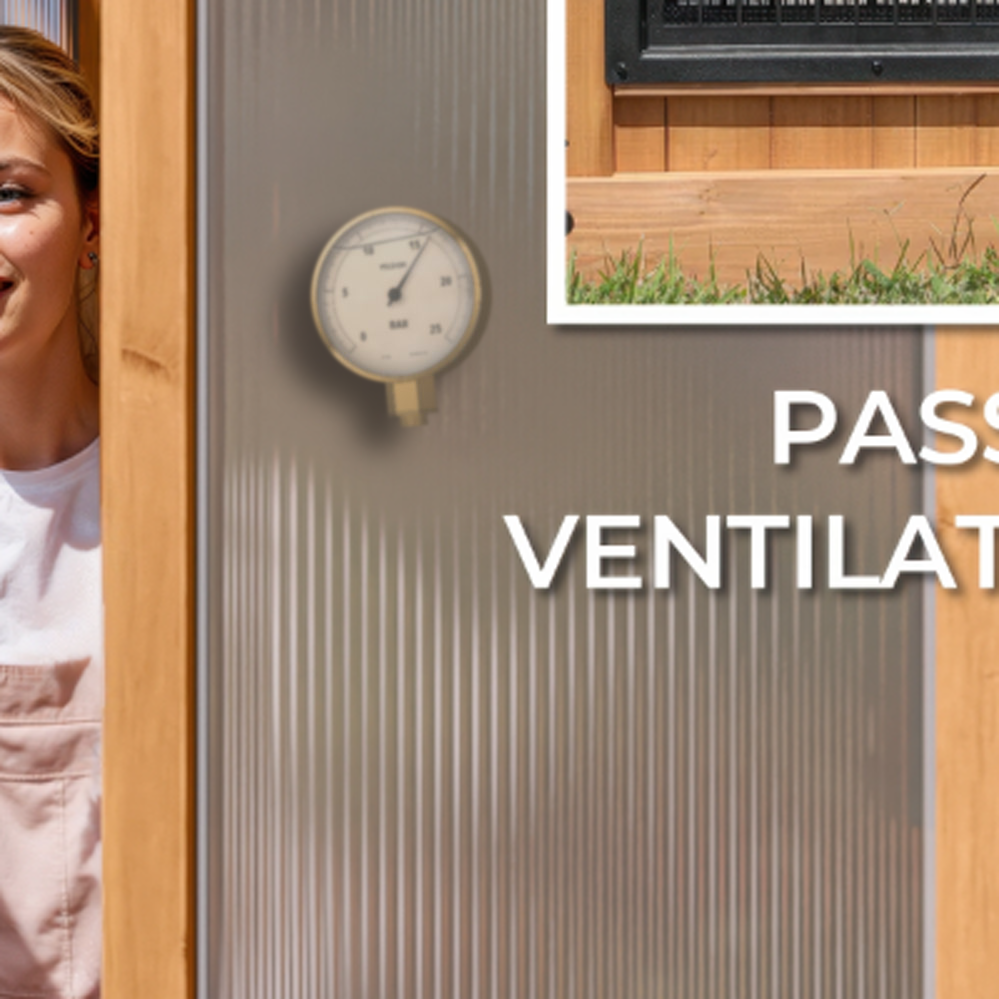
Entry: value=16 unit=bar
